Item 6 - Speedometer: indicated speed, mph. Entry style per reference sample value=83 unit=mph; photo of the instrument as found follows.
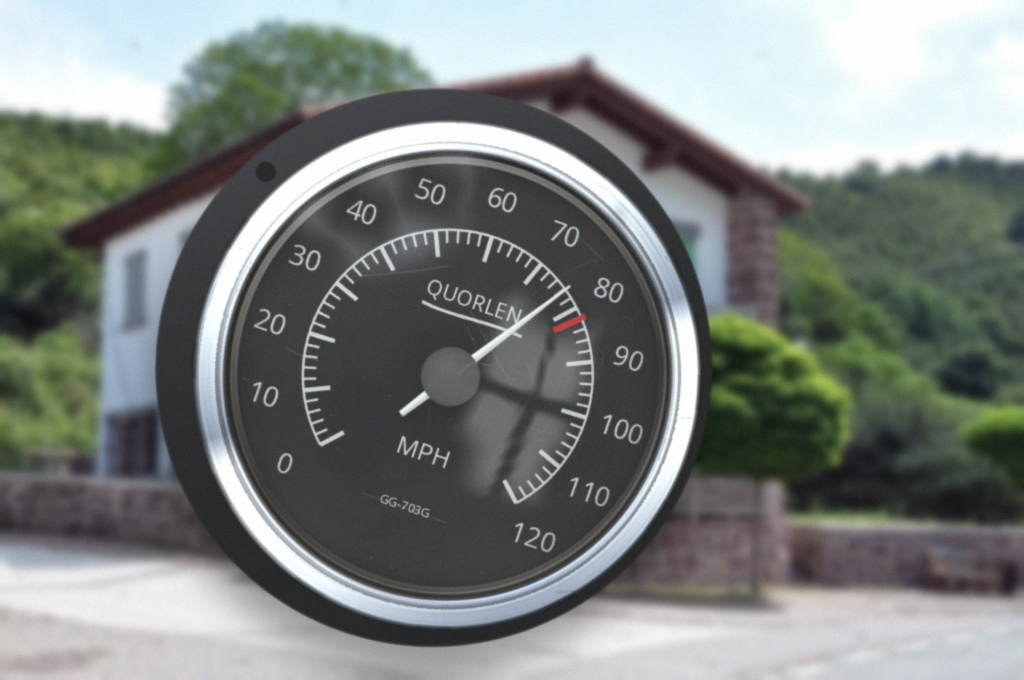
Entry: value=76 unit=mph
